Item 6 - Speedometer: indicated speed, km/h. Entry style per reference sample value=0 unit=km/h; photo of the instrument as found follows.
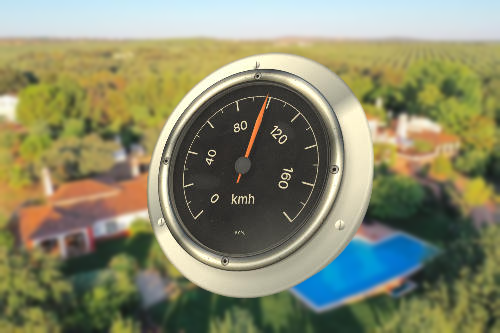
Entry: value=100 unit=km/h
